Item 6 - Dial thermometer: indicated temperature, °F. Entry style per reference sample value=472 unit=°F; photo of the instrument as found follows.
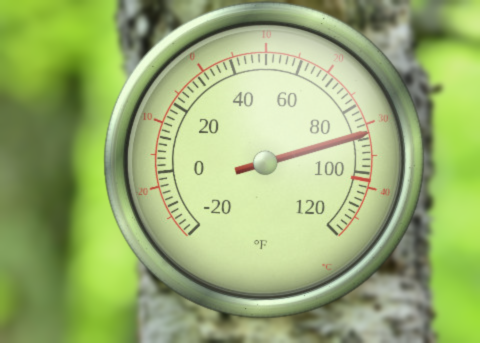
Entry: value=88 unit=°F
